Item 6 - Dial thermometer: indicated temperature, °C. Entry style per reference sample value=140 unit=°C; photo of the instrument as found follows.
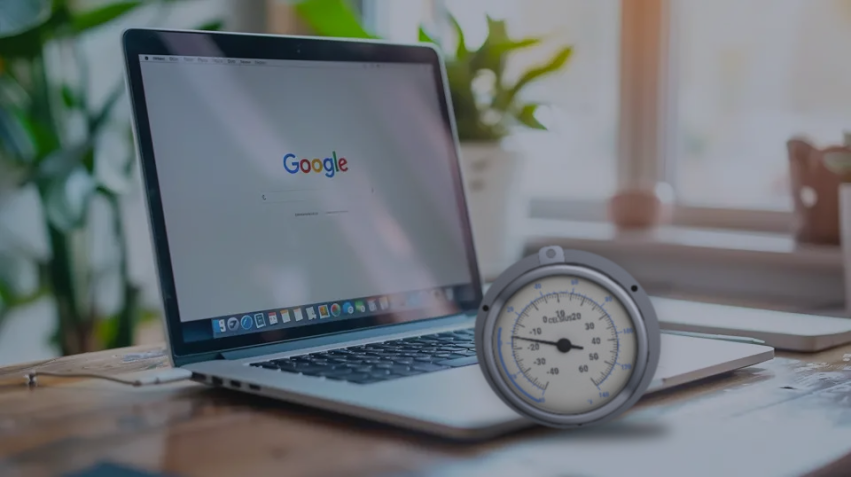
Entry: value=-15 unit=°C
